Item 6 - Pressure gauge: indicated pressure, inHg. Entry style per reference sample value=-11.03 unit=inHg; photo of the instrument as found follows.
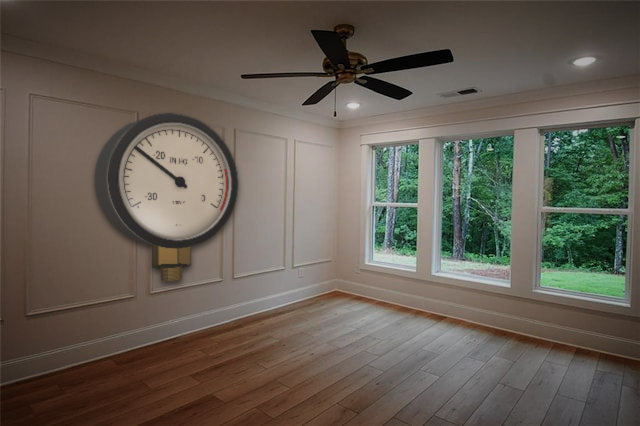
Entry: value=-22 unit=inHg
